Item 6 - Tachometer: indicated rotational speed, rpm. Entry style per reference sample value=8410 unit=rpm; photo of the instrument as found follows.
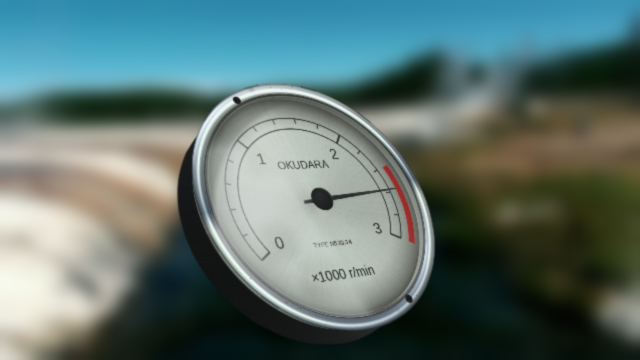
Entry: value=2600 unit=rpm
